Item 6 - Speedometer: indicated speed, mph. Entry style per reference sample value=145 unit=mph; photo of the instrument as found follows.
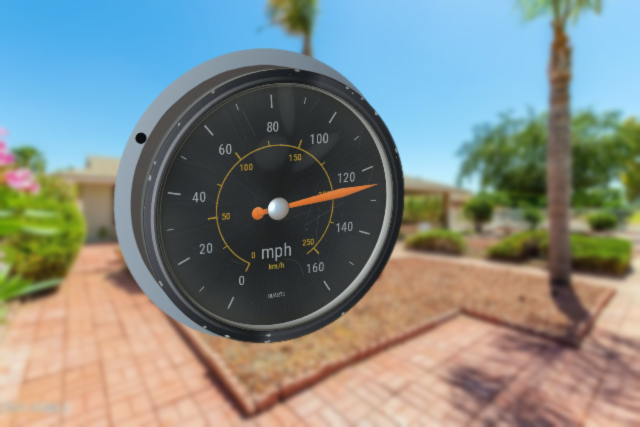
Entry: value=125 unit=mph
